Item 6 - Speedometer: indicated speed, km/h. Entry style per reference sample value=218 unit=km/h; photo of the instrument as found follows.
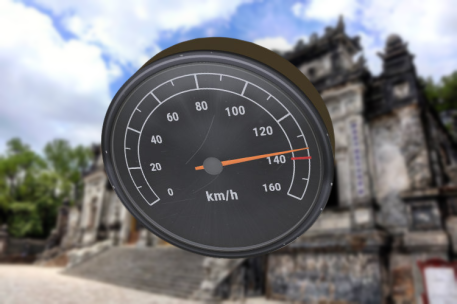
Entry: value=135 unit=km/h
